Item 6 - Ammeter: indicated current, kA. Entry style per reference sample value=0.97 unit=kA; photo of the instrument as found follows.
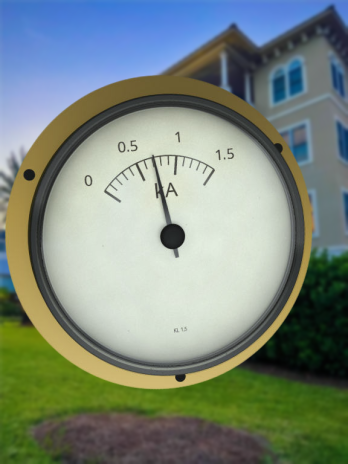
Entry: value=0.7 unit=kA
